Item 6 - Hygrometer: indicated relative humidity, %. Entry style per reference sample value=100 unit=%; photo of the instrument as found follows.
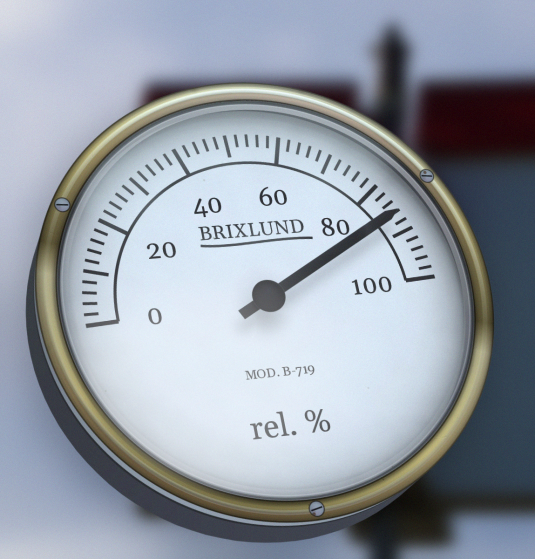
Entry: value=86 unit=%
